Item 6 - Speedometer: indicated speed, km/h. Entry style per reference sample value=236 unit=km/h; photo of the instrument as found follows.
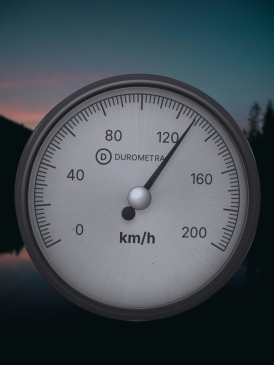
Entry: value=128 unit=km/h
